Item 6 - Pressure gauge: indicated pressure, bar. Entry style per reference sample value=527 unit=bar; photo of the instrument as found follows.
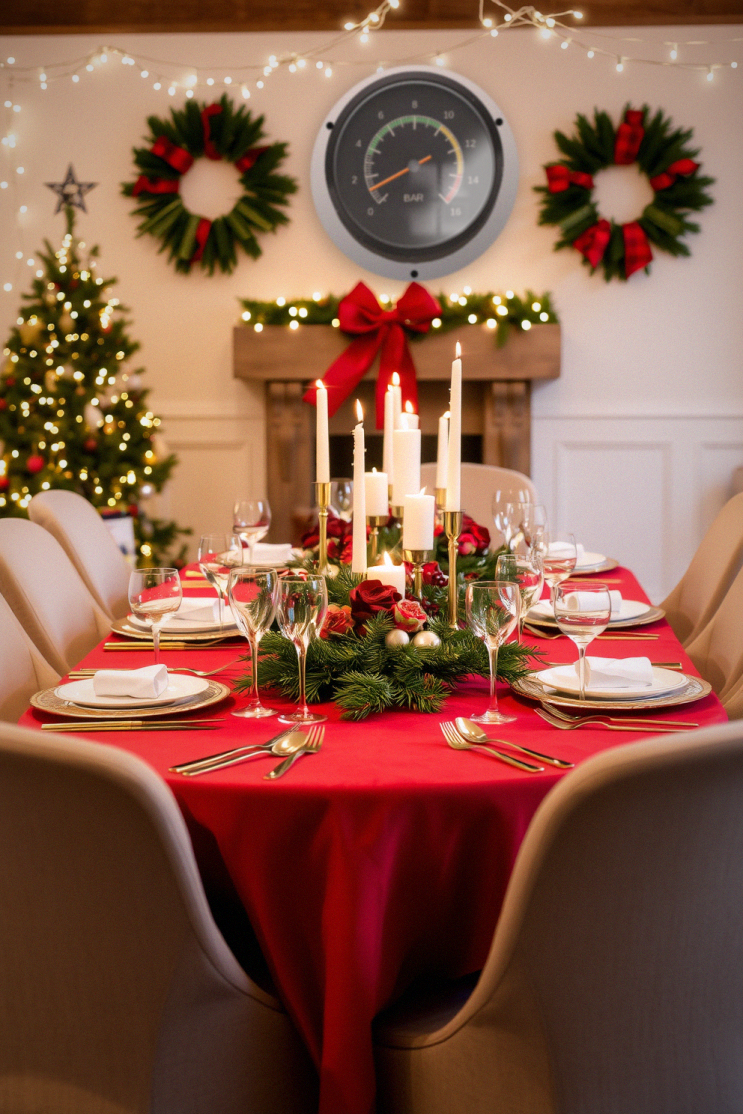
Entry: value=1 unit=bar
